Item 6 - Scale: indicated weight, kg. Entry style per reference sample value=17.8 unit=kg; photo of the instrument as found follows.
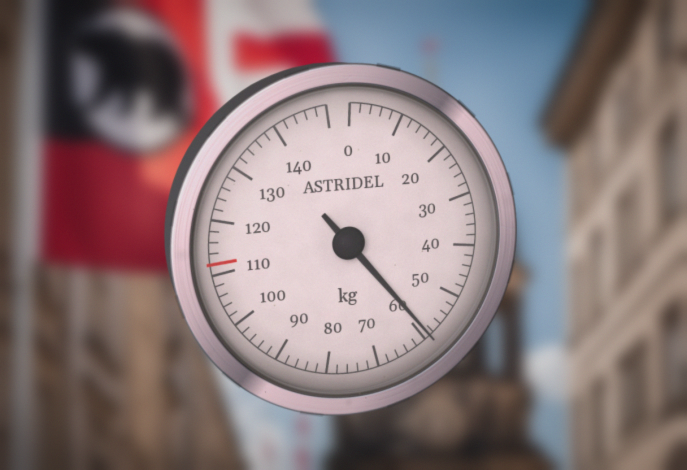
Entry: value=59 unit=kg
